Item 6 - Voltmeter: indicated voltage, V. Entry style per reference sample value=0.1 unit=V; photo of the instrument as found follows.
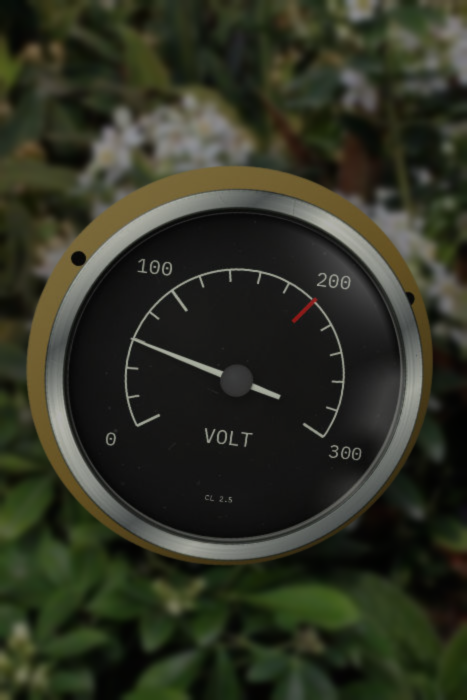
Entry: value=60 unit=V
